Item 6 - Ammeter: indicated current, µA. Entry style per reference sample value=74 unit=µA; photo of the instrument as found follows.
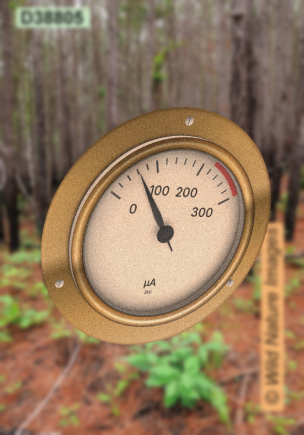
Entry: value=60 unit=µA
